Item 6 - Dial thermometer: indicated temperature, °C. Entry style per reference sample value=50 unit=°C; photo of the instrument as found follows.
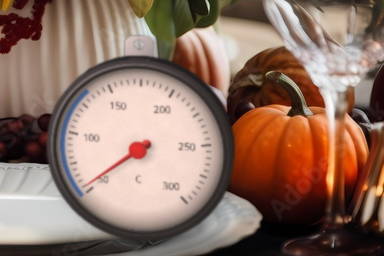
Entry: value=55 unit=°C
